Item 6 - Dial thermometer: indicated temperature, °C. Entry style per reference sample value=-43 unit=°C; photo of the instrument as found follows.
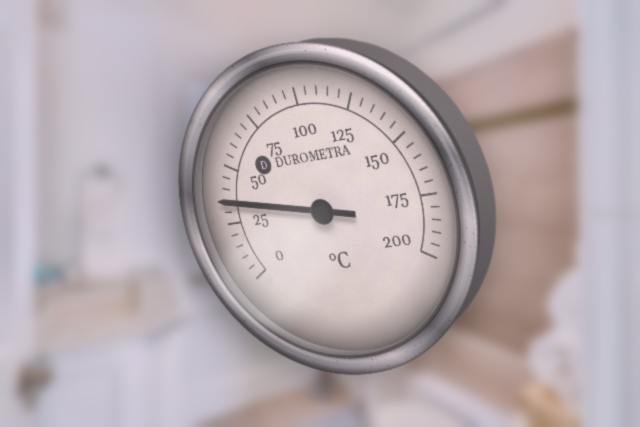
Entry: value=35 unit=°C
